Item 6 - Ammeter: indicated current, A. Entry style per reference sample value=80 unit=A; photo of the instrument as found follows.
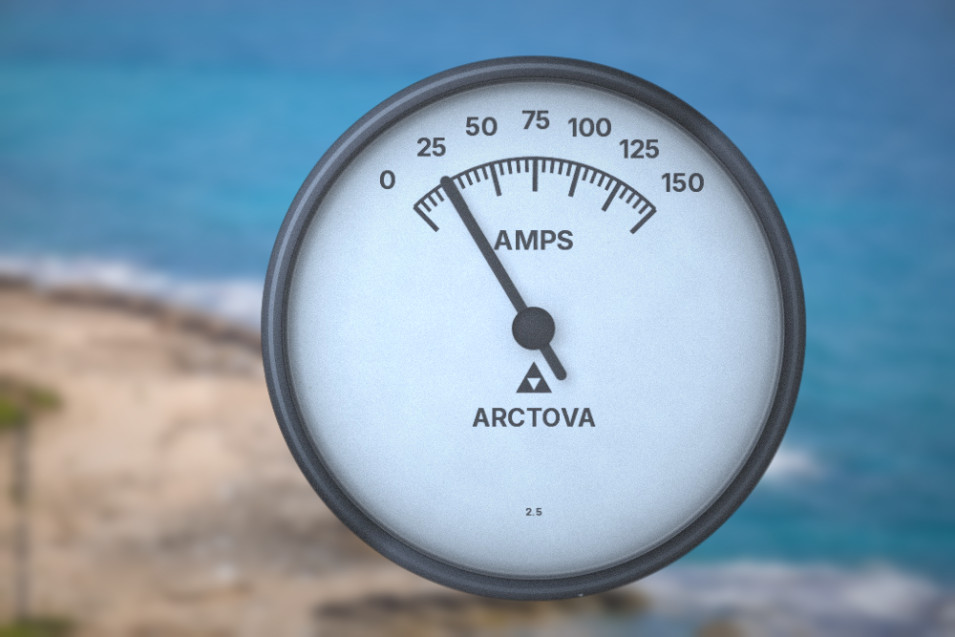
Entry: value=22.5 unit=A
